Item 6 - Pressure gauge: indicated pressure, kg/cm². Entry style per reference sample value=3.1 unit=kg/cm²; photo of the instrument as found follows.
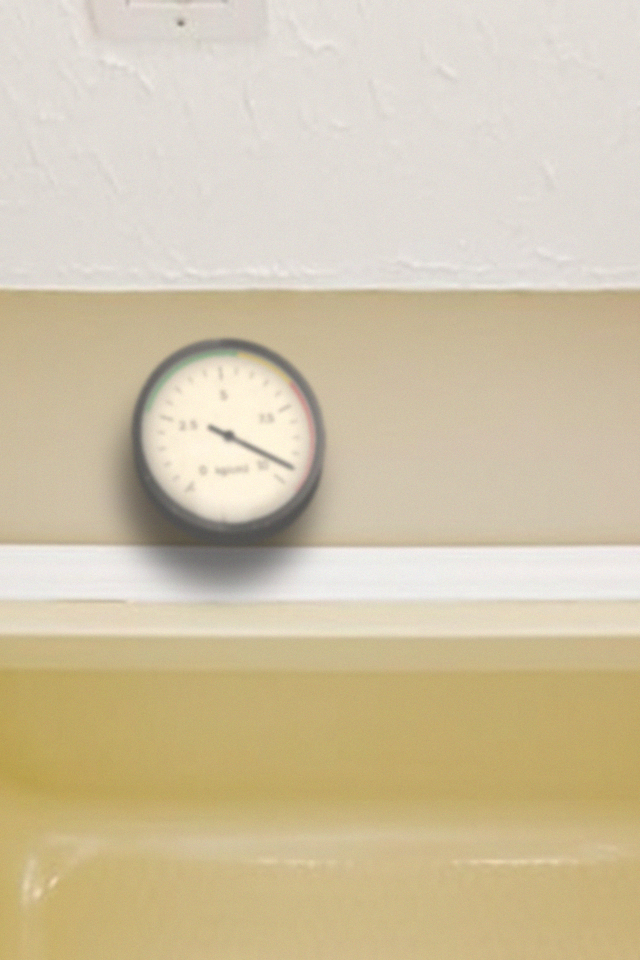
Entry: value=9.5 unit=kg/cm²
